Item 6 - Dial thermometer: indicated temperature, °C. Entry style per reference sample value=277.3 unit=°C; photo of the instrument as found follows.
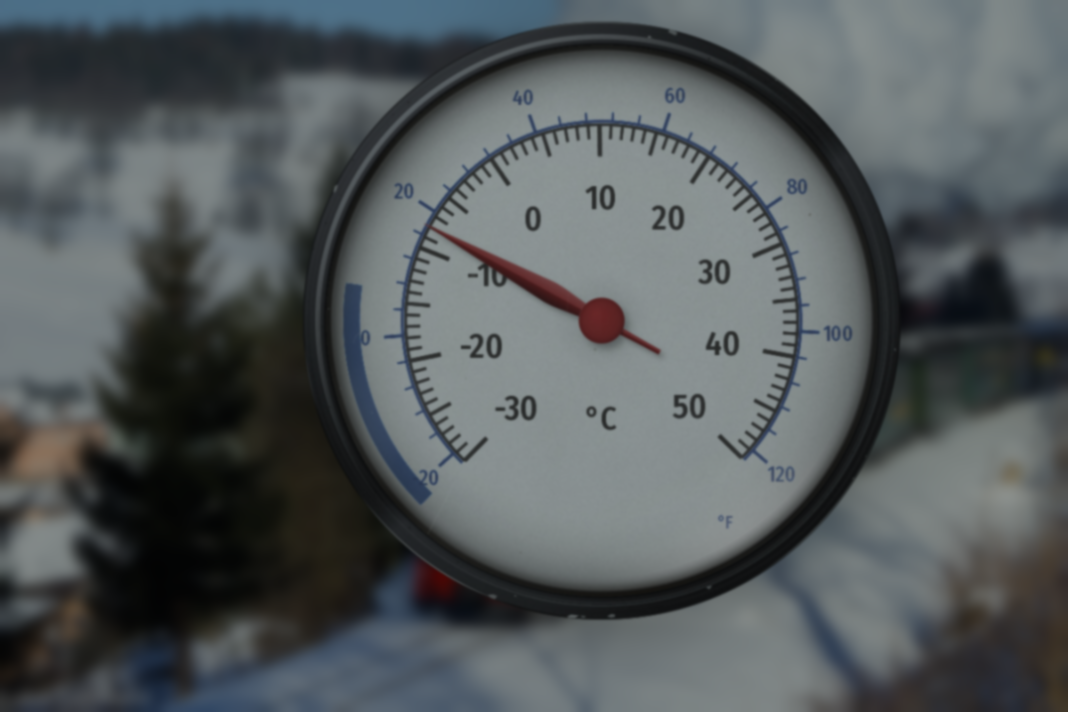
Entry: value=-8 unit=°C
